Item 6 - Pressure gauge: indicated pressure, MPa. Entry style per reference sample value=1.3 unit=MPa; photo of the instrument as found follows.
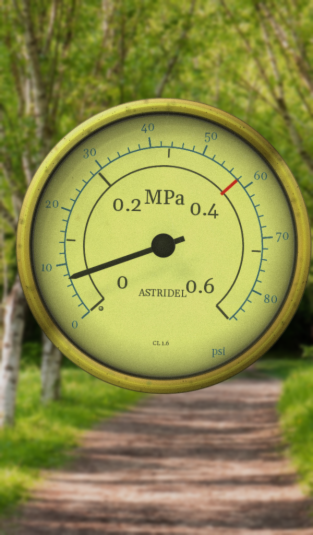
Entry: value=0.05 unit=MPa
